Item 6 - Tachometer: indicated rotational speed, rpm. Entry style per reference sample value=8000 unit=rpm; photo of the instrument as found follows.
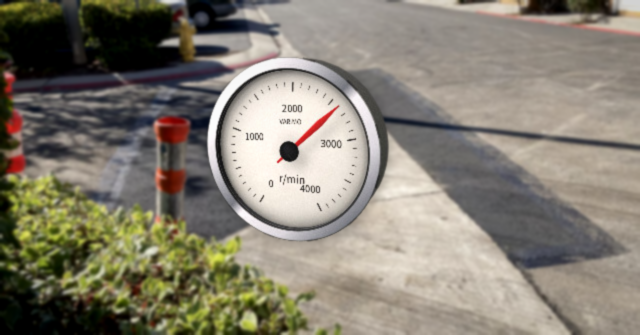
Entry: value=2600 unit=rpm
